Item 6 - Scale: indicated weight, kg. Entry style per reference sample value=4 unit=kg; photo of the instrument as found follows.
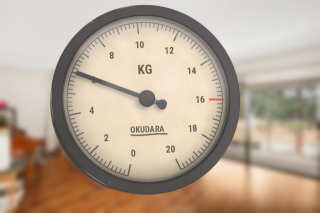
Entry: value=6 unit=kg
